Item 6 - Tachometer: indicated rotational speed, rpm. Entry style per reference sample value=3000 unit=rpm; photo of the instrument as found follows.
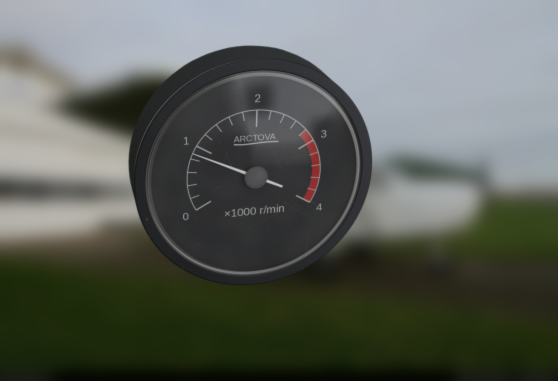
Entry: value=900 unit=rpm
